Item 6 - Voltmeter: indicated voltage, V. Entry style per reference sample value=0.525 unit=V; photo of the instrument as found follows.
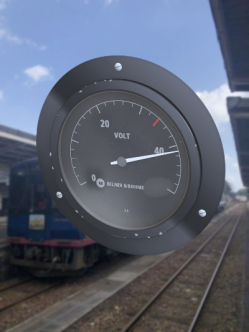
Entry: value=41 unit=V
